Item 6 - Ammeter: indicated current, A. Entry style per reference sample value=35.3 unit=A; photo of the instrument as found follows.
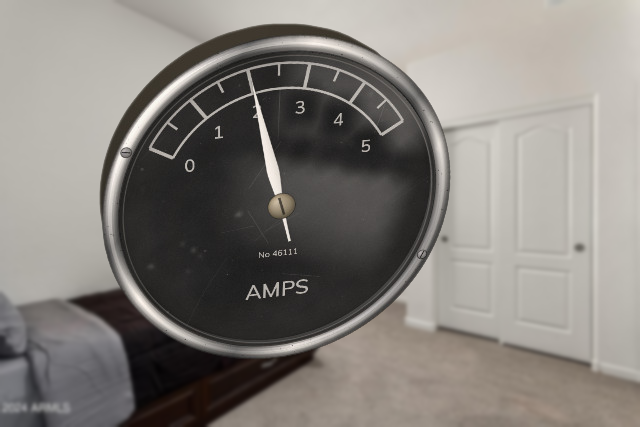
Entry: value=2 unit=A
